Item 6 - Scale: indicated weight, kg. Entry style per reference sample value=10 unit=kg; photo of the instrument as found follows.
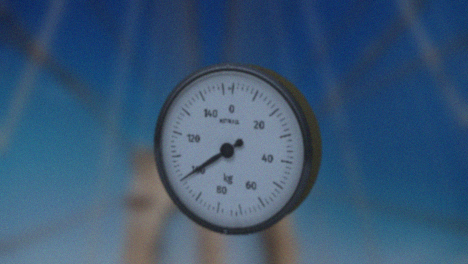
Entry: value=100 unit=kg
